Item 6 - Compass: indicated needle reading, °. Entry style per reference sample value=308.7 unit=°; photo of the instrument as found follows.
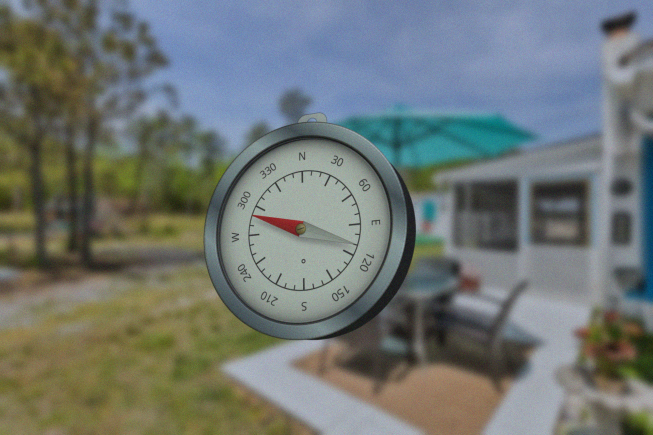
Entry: value=290 unit=°
